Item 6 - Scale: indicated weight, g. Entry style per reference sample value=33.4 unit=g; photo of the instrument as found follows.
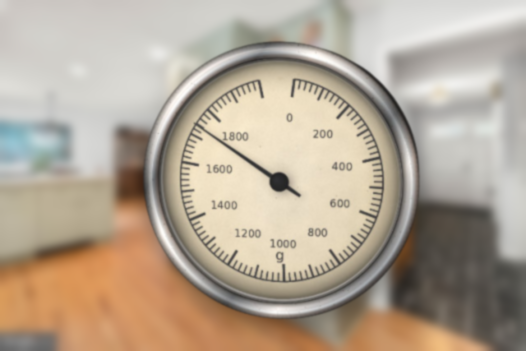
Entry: value=1740 unit=g
